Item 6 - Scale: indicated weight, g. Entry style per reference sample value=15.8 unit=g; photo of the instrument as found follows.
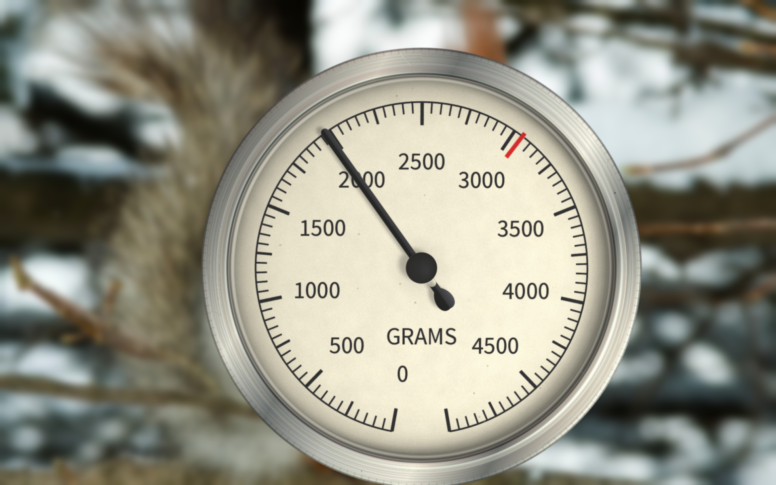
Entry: value=1975 unit=g
